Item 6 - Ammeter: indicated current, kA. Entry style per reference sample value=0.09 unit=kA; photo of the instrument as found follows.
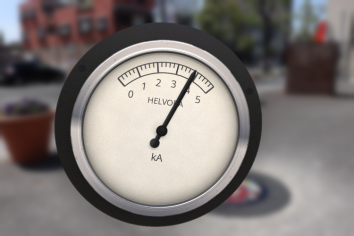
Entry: value=3.8 unit=kA
